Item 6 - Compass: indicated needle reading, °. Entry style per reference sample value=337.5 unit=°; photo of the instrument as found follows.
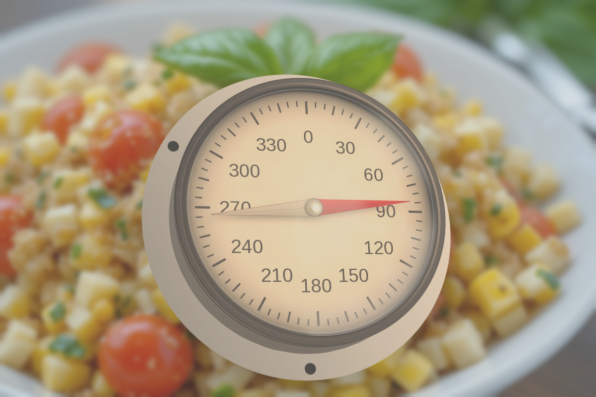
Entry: value=85 unit=°
